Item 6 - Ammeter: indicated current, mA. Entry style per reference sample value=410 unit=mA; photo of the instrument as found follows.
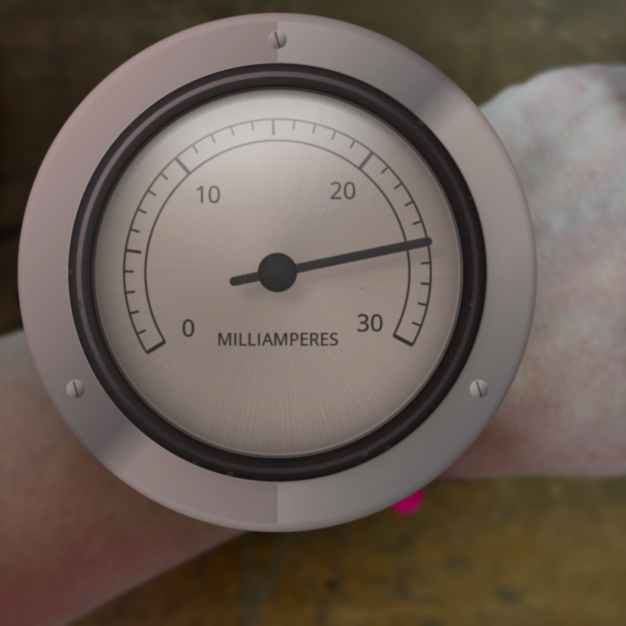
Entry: value=25 unit=mA
